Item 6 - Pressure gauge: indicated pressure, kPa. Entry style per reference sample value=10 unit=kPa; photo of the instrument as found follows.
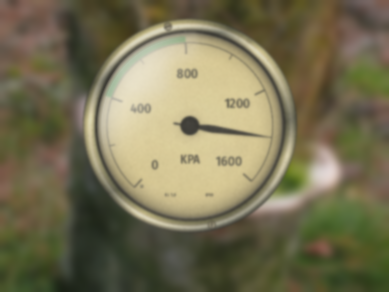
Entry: value=1400 unit=kPa
